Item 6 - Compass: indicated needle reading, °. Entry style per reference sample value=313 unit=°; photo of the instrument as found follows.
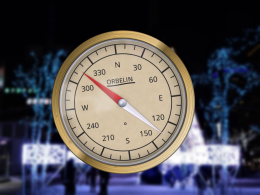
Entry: value=315 unit=°
